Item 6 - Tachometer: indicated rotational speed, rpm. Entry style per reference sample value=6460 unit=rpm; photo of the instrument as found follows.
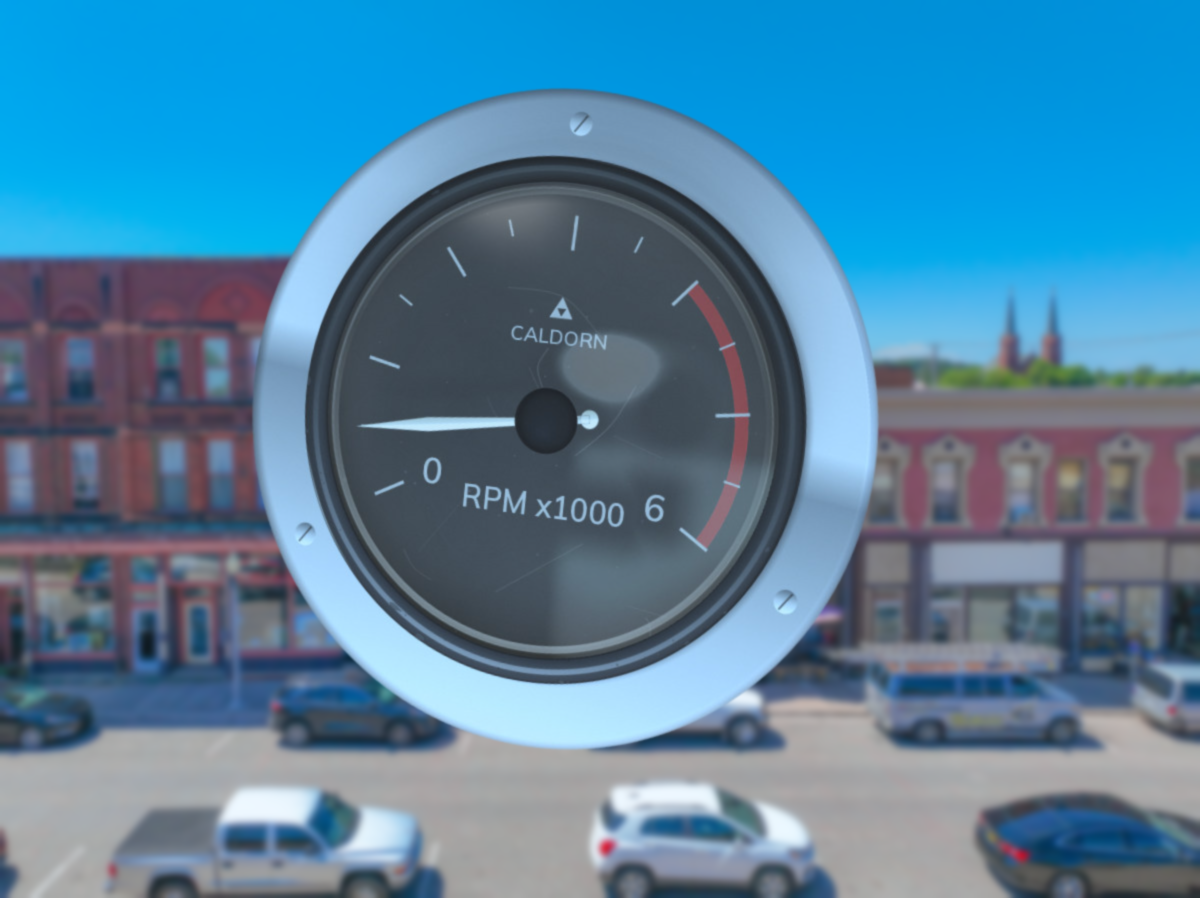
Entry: value=500 unit=rpm
